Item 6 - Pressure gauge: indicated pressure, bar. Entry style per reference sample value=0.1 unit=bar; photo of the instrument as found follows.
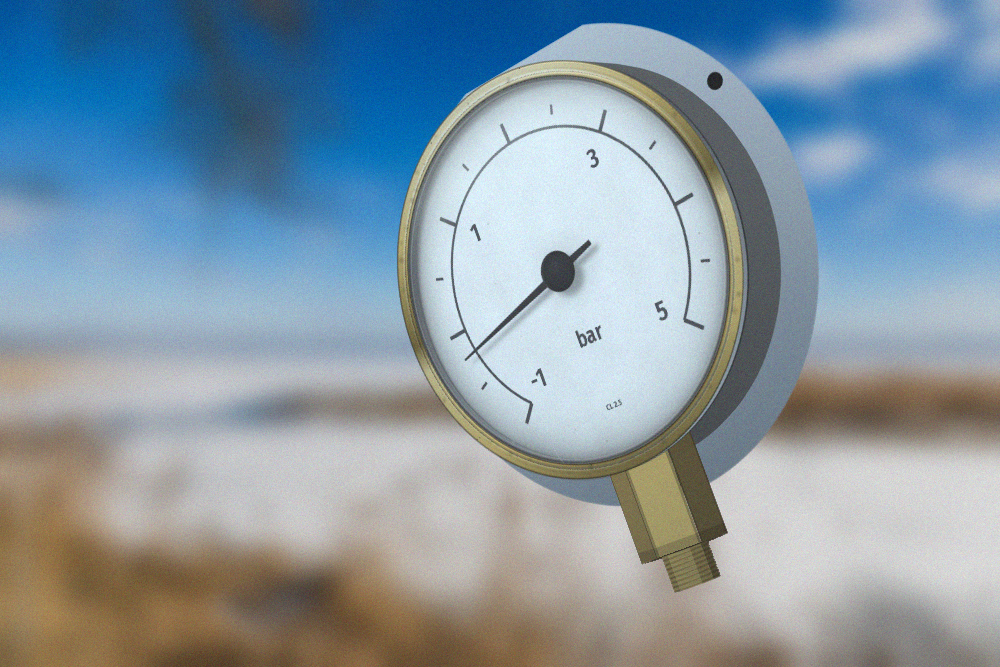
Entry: value=-0.25 unit=bar
